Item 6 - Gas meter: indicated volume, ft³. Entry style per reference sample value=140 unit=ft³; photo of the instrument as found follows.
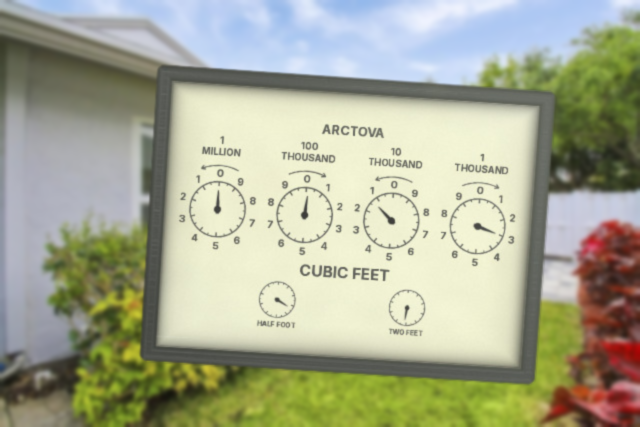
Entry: value=1300 unit=ft³
